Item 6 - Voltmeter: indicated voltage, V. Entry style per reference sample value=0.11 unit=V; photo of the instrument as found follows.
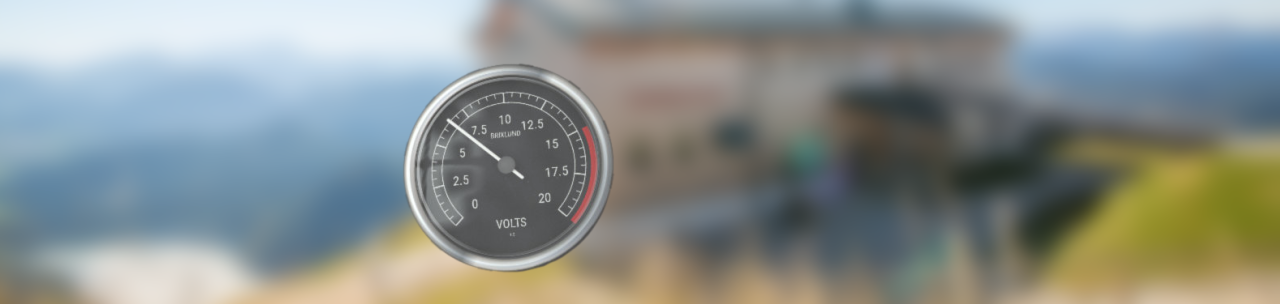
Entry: value=6.5 unit=V
